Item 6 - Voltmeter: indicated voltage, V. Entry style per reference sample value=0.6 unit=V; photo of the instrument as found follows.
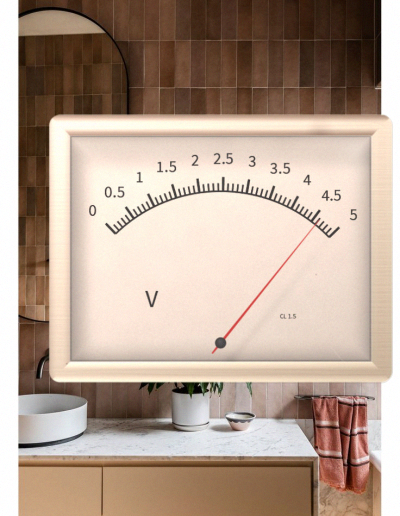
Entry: value=4.6 unit=V
